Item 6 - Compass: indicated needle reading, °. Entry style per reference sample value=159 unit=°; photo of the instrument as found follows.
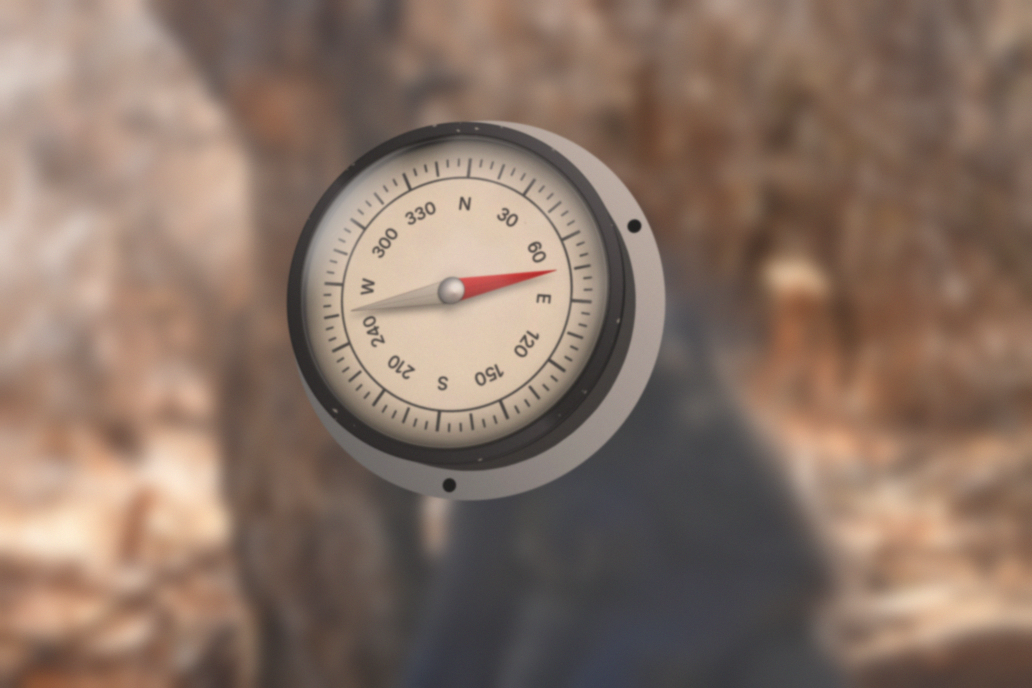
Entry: value=75 unit=°
